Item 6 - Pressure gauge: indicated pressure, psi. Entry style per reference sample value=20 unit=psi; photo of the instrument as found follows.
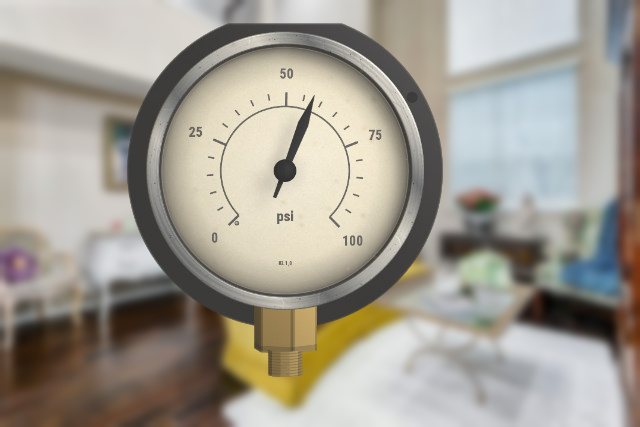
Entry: value=57.5 unit=psi
